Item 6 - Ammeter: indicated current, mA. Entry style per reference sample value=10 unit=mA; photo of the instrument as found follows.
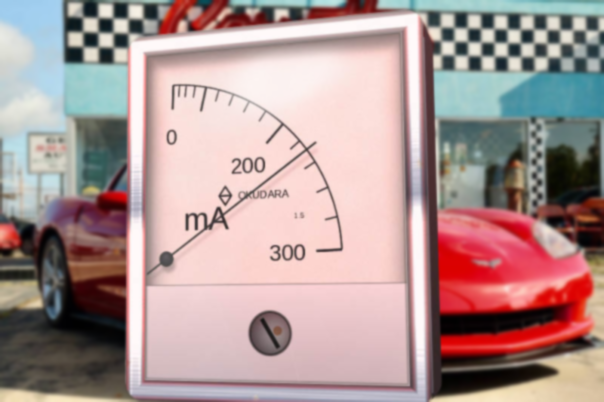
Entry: value=230 unit=mA
